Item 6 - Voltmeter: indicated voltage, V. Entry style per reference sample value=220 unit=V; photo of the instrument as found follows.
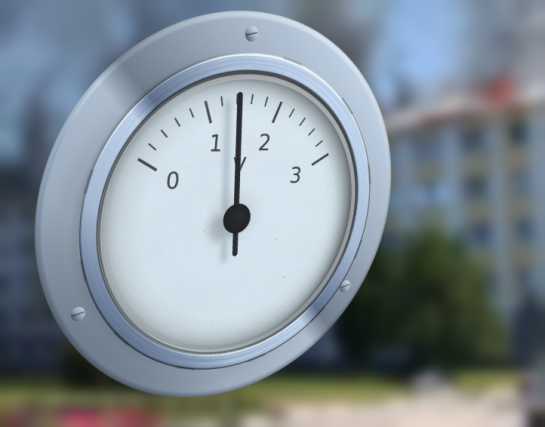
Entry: value=1.4 unit=V
